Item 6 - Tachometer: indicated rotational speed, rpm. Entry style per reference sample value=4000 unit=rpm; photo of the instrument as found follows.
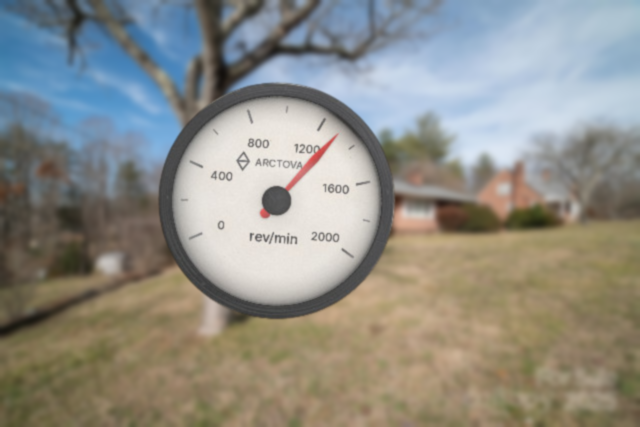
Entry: value=1300 unit=rpm
